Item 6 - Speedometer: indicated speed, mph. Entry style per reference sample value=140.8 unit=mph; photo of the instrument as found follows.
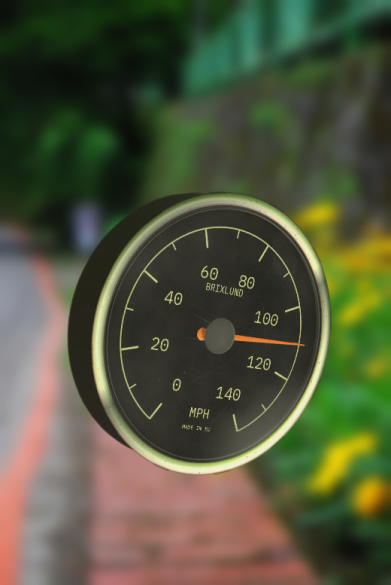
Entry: value=110 unit=mph
